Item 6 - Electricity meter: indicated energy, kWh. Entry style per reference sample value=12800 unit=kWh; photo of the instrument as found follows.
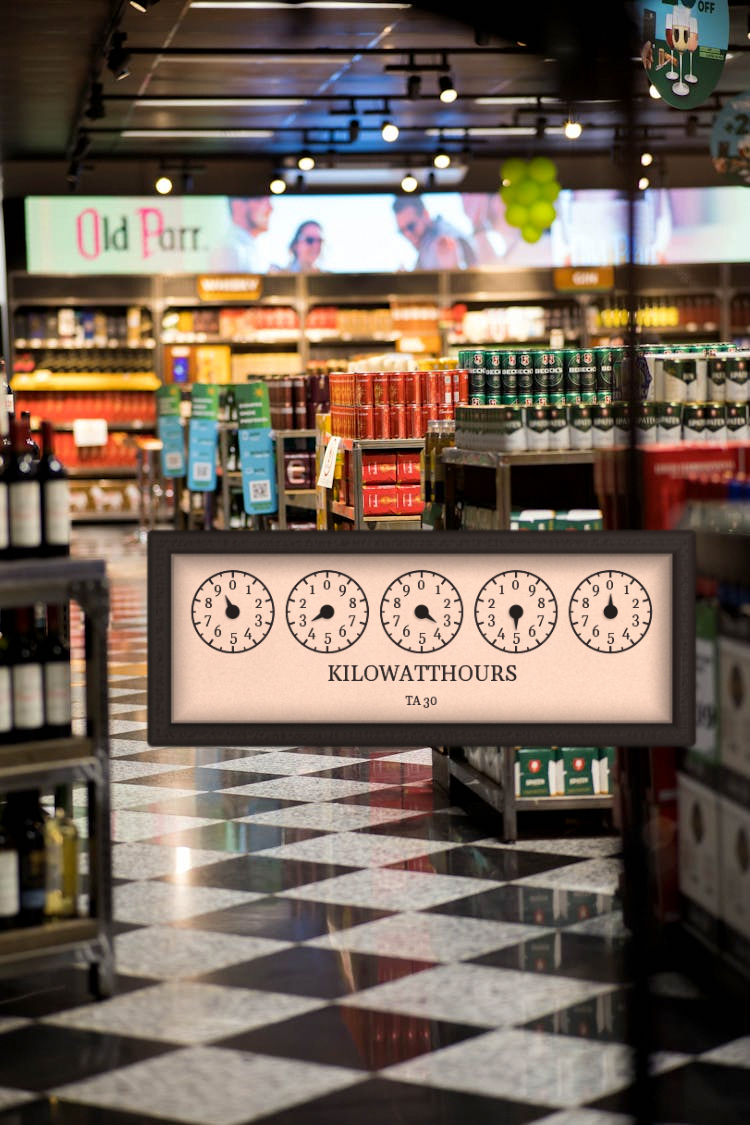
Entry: value=93350 unit=kWh
